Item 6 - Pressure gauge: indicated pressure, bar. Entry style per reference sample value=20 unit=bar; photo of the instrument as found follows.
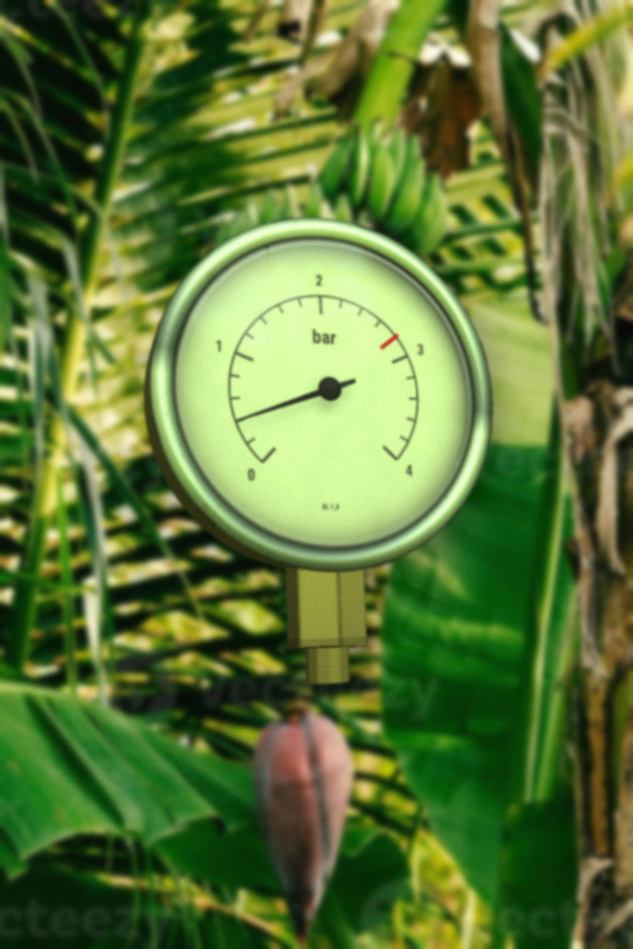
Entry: value=0.4 unit=bar
